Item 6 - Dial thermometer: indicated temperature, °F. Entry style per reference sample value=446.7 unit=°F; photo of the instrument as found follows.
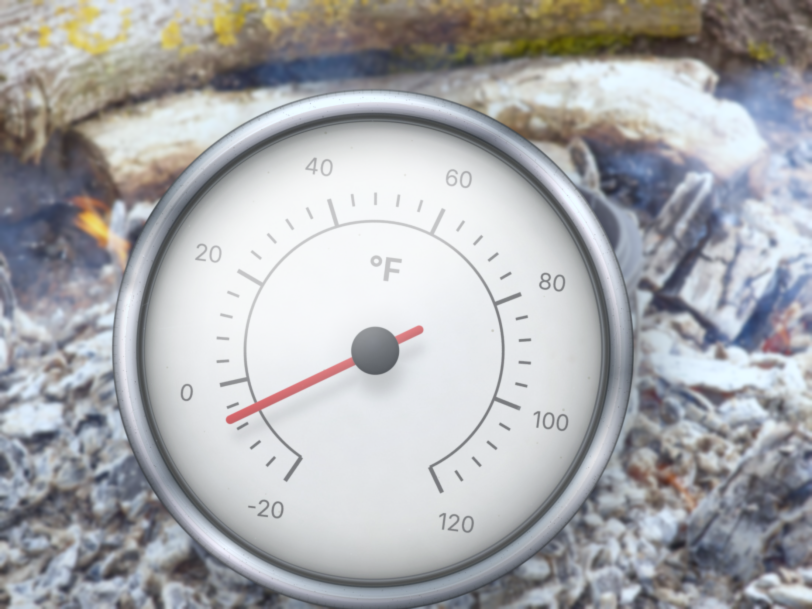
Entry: value=-6 unit=°F
